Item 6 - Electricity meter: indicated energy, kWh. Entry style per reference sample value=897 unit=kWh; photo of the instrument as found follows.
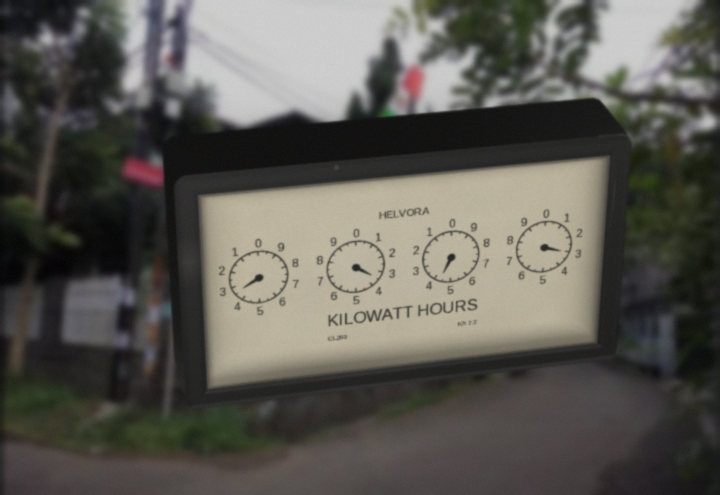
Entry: value=3343 unit=kWh
